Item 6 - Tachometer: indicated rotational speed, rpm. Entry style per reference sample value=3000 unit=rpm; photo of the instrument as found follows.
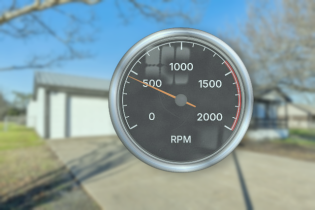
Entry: value=450 unit=rpm
